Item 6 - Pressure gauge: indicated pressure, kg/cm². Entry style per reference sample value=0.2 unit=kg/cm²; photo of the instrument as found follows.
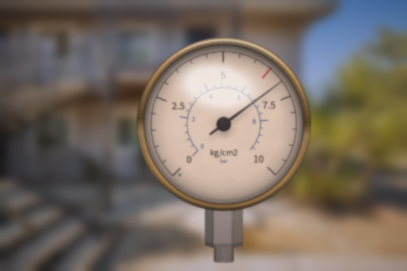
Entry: value=7 unit=kg/cm²
